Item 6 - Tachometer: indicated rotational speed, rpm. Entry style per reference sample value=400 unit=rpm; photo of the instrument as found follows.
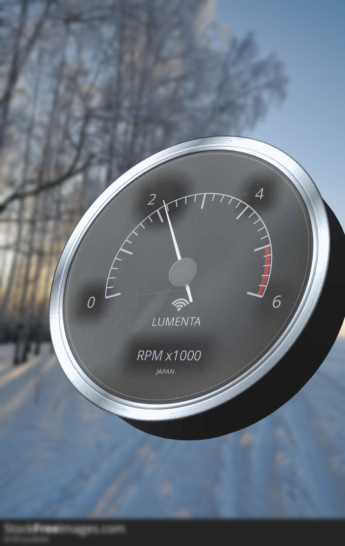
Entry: value=2200 unit=rpm
